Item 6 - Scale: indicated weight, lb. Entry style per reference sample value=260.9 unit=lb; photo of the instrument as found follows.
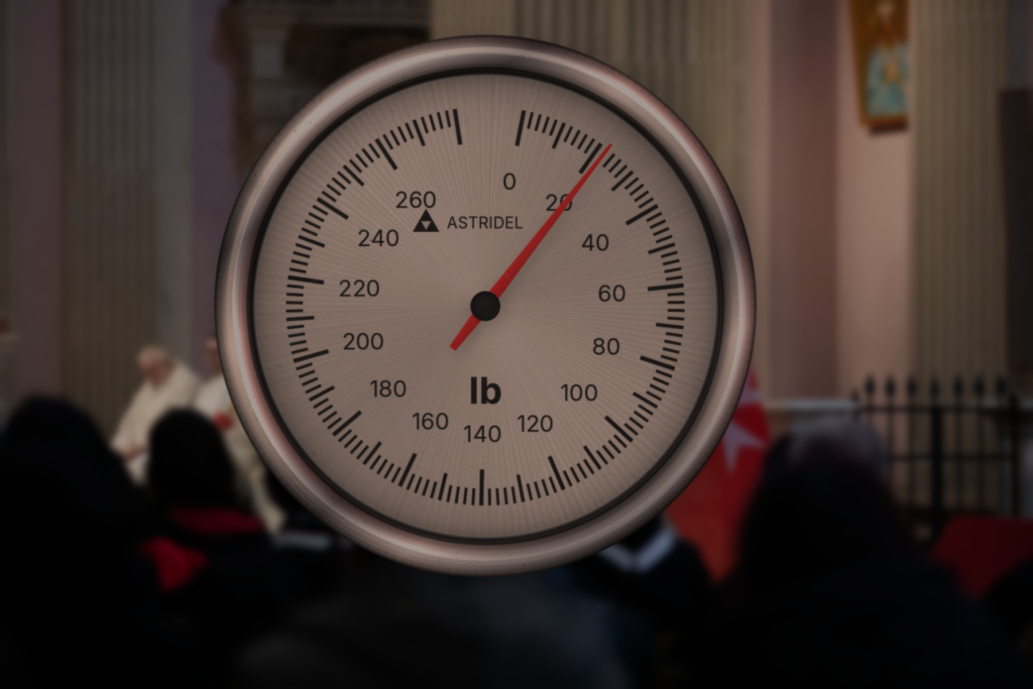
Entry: value=22 unit=lb
